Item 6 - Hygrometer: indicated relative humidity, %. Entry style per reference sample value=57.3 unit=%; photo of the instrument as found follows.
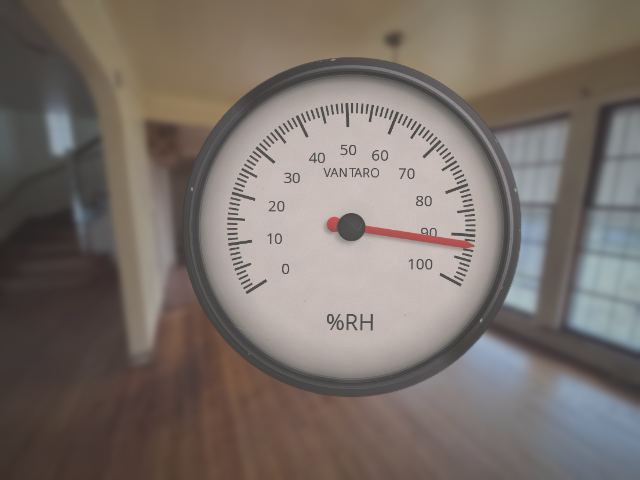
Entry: value=92 unit=%
